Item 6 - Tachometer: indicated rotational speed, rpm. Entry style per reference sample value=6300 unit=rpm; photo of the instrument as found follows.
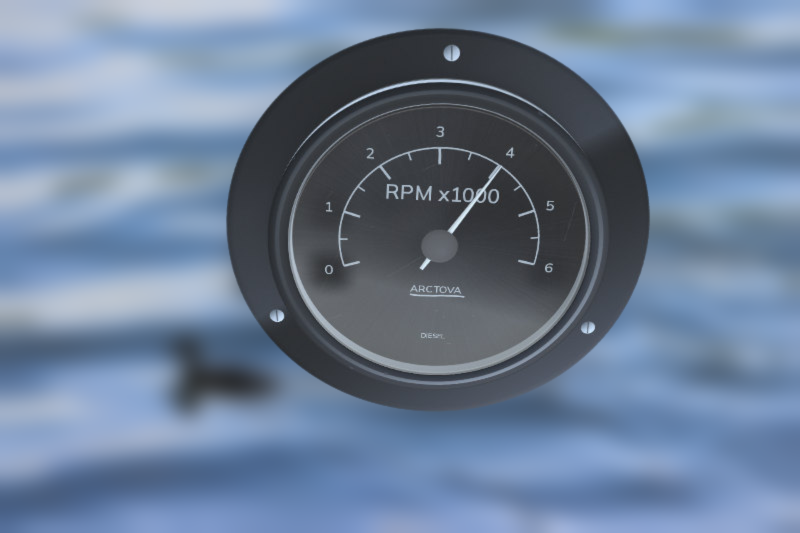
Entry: value=4000 unit=rpm
